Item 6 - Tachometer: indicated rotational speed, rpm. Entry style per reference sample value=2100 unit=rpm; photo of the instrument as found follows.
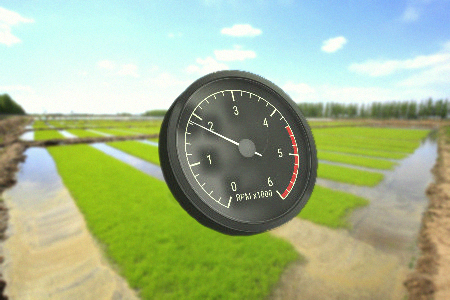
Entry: value=1800 unit=rpm
